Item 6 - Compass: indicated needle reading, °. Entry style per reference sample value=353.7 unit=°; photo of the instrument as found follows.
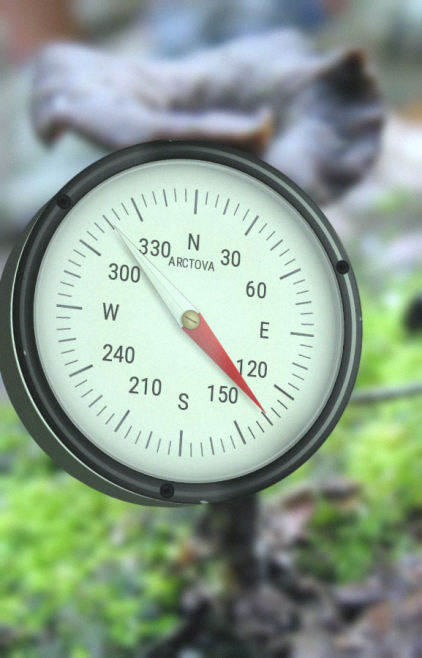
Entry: value=135 unit=°
